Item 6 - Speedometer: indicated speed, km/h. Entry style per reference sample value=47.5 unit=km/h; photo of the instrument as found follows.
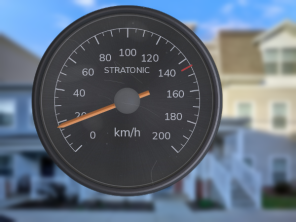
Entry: value=17.5 unit=km/h
